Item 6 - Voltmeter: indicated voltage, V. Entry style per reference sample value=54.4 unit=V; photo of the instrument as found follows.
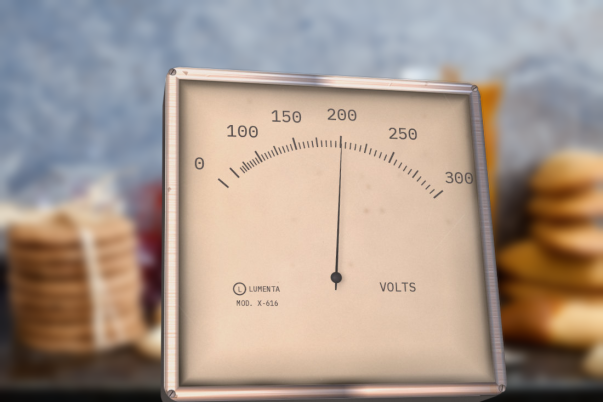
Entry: value=200 unit=V
